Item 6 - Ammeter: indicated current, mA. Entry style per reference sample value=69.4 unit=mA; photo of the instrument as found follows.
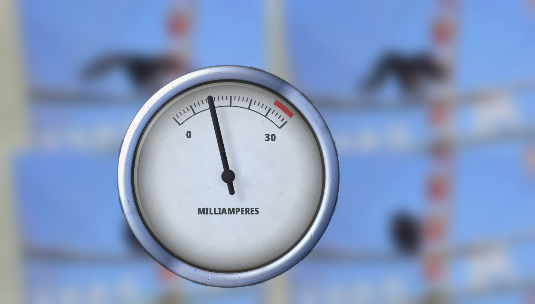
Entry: value=10 unit=mA
